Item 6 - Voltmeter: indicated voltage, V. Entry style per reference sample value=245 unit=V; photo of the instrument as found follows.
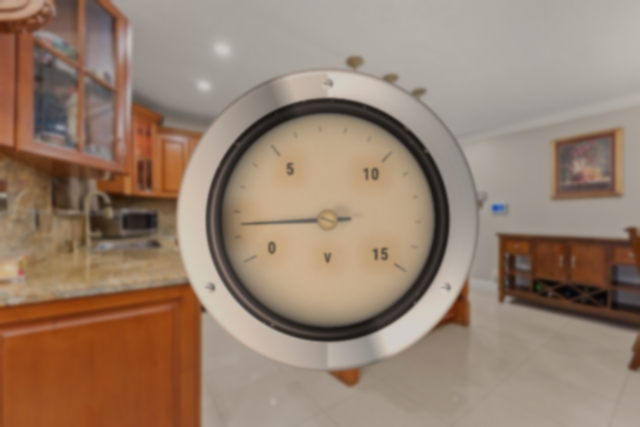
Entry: value=1.5 unit=V
